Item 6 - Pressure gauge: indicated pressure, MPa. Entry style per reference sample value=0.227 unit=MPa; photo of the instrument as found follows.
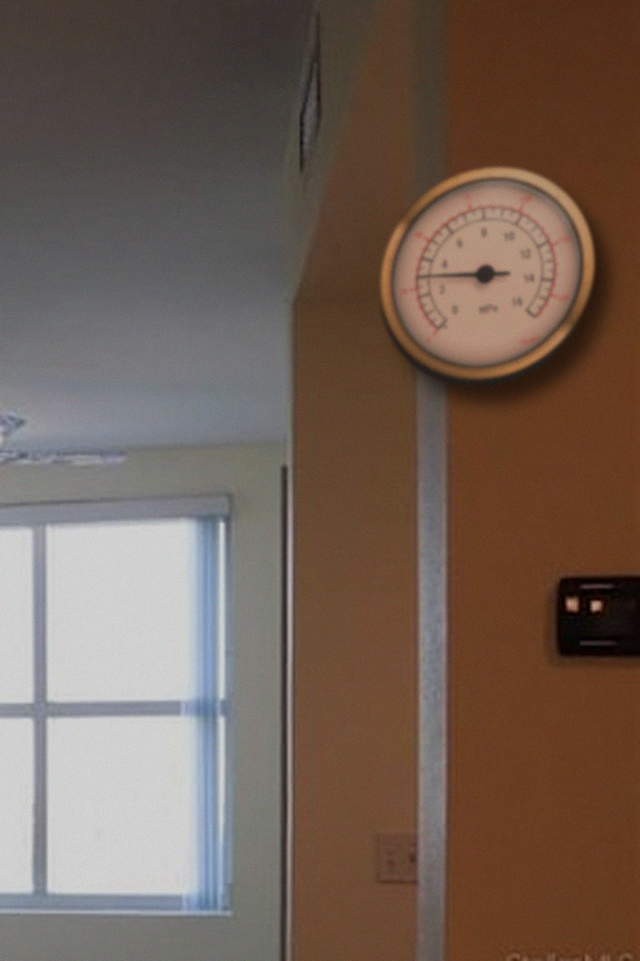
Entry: value=3 unit=MPa
